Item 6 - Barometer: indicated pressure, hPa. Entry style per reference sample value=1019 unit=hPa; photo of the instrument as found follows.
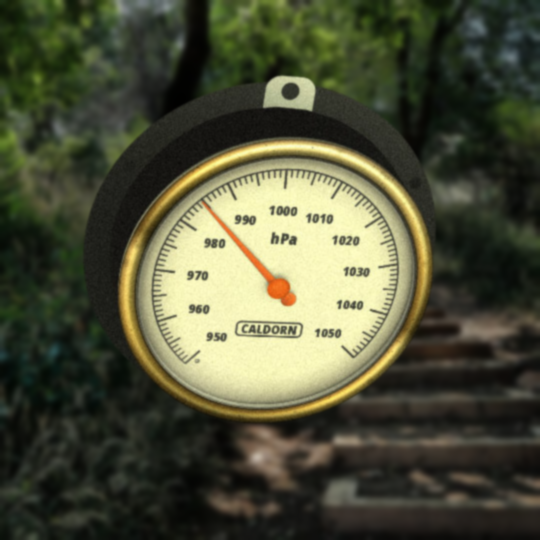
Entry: value=985 unit=hPa
